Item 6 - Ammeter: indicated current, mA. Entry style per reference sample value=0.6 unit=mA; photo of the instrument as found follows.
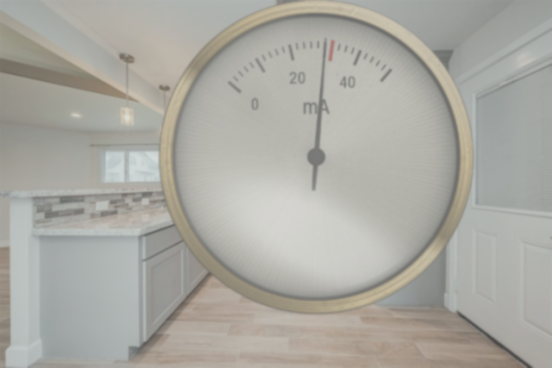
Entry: value=30 unit=mA
